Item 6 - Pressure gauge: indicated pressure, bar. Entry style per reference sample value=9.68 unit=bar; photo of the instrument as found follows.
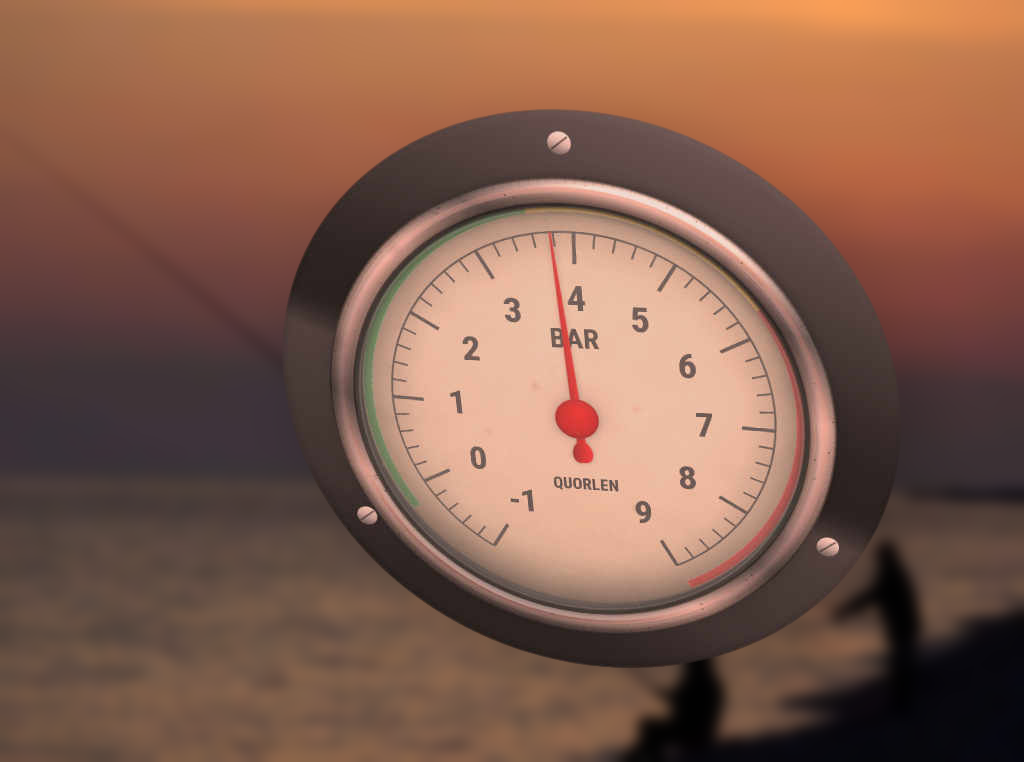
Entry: value=3.8 unit=bar
